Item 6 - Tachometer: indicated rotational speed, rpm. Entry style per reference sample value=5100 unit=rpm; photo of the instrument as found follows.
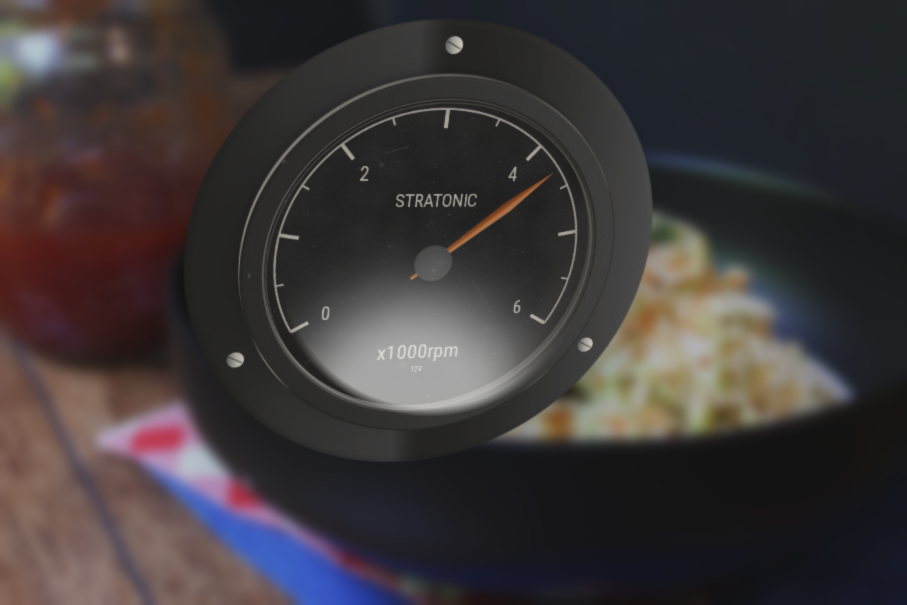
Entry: value=4250 unit=rpm
